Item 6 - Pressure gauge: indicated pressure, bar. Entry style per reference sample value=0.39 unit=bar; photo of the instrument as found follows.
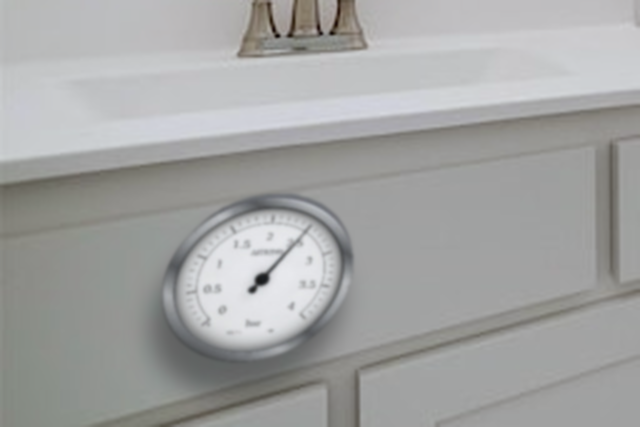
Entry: value=2.5 unit=bar
